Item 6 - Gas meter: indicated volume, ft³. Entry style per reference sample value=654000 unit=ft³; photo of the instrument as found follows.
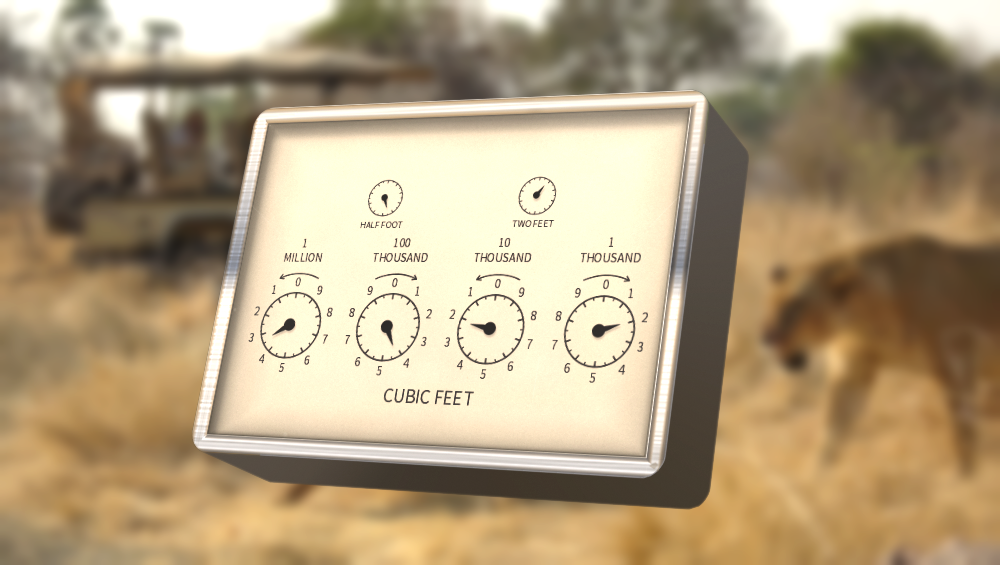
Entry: value=342200 unit=ft³
